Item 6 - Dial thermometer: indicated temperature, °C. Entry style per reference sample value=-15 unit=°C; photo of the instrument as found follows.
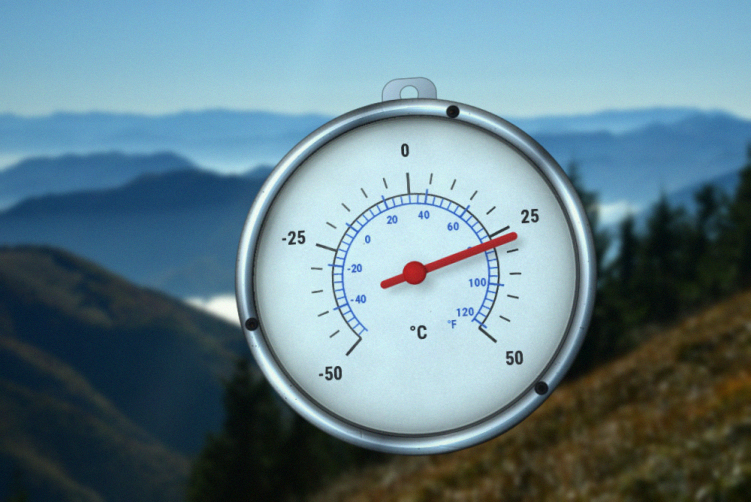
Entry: value=27.5 unit=°C
